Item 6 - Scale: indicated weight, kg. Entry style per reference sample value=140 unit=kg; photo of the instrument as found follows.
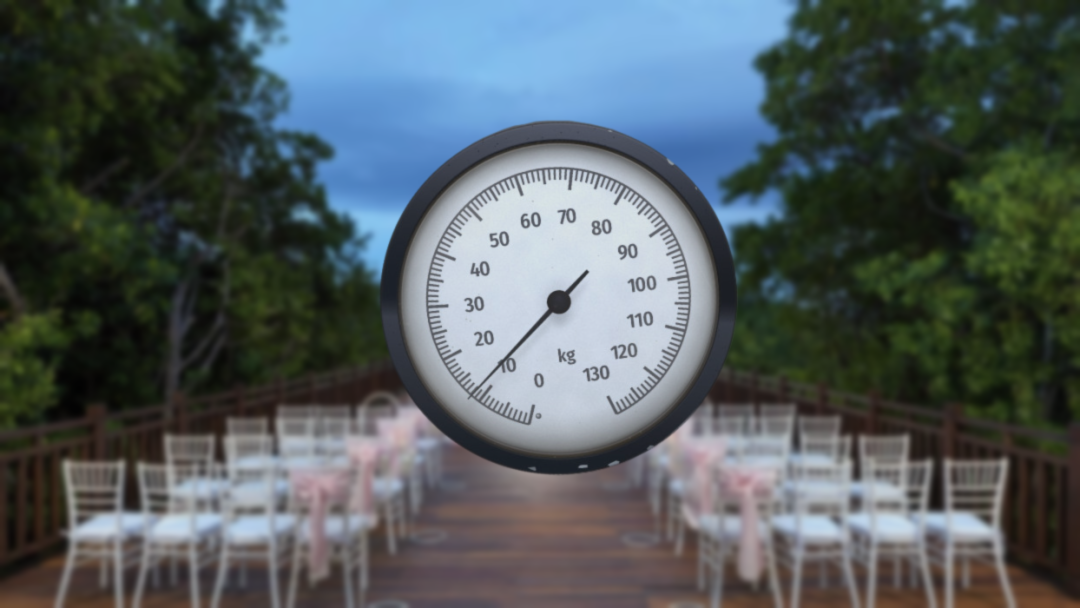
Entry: value=12 unit=kg
